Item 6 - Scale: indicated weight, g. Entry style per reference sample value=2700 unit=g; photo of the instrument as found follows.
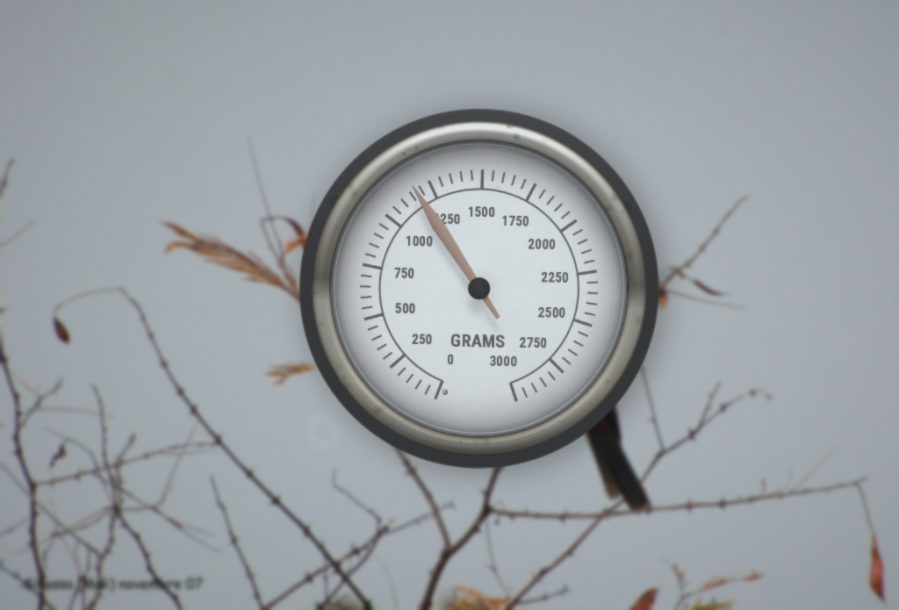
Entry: value=1175 unit=g
